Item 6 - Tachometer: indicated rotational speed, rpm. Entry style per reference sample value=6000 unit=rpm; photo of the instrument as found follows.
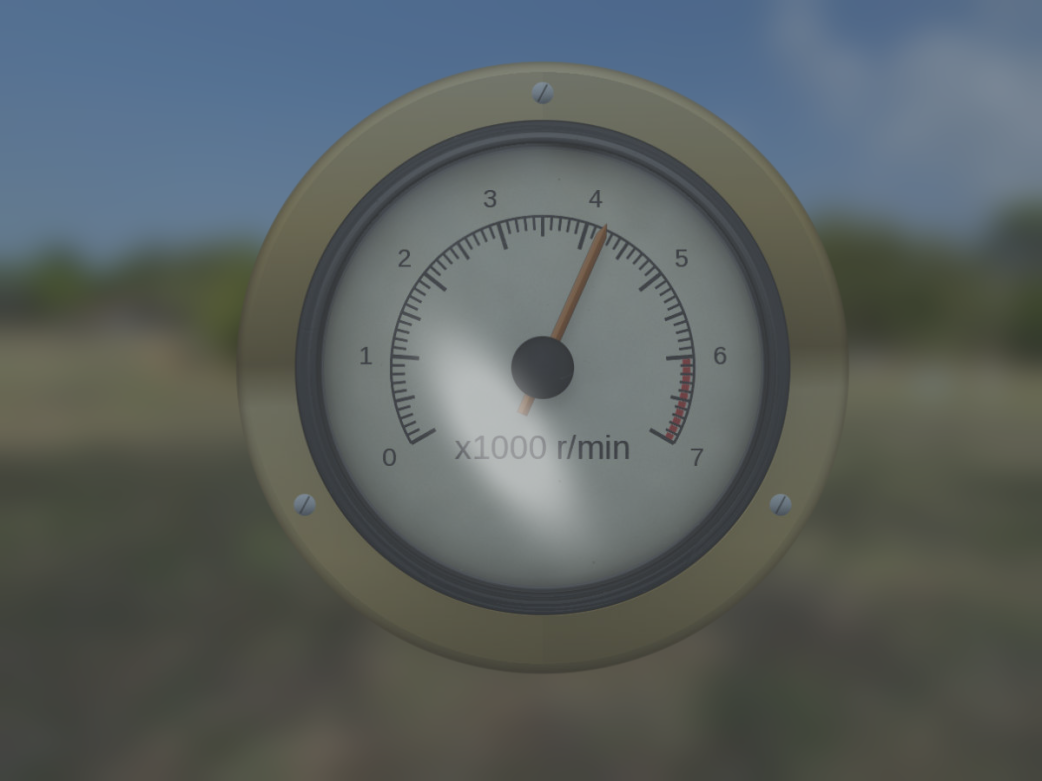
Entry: value=4200 unit=rpm
